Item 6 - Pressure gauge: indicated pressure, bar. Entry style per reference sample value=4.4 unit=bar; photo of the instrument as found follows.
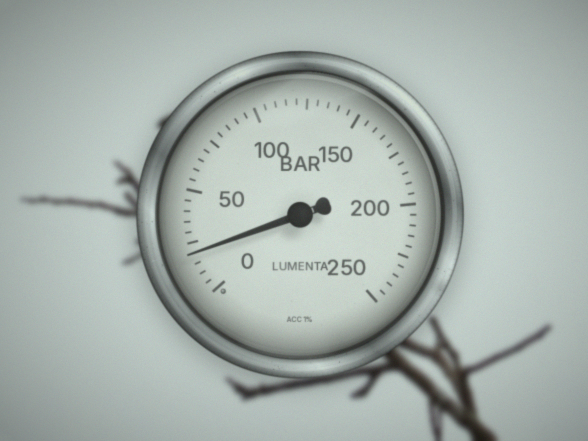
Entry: value=20 unit=bar
